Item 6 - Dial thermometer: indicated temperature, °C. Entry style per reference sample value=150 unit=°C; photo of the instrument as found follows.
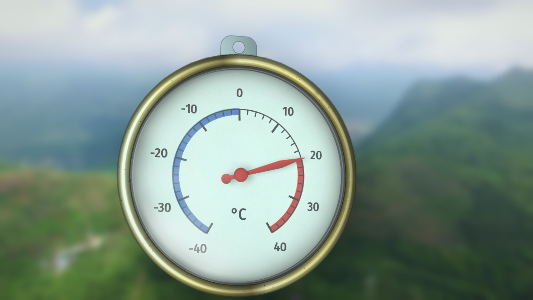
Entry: value=20 unit=°C
